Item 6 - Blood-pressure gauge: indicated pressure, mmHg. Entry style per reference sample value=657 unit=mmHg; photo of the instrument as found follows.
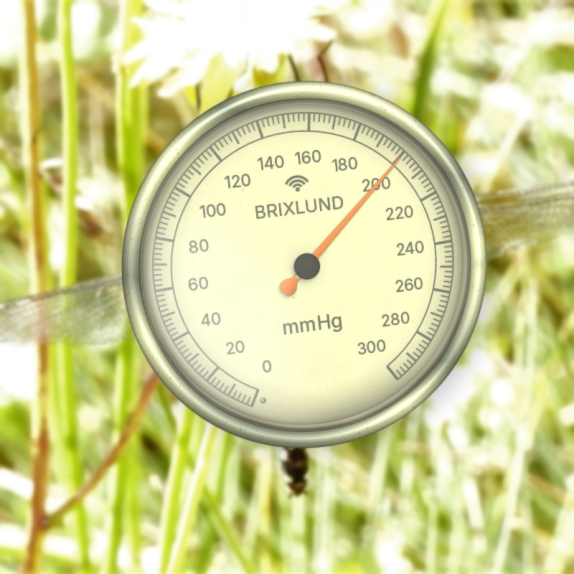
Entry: value=200 unit=mmHg
